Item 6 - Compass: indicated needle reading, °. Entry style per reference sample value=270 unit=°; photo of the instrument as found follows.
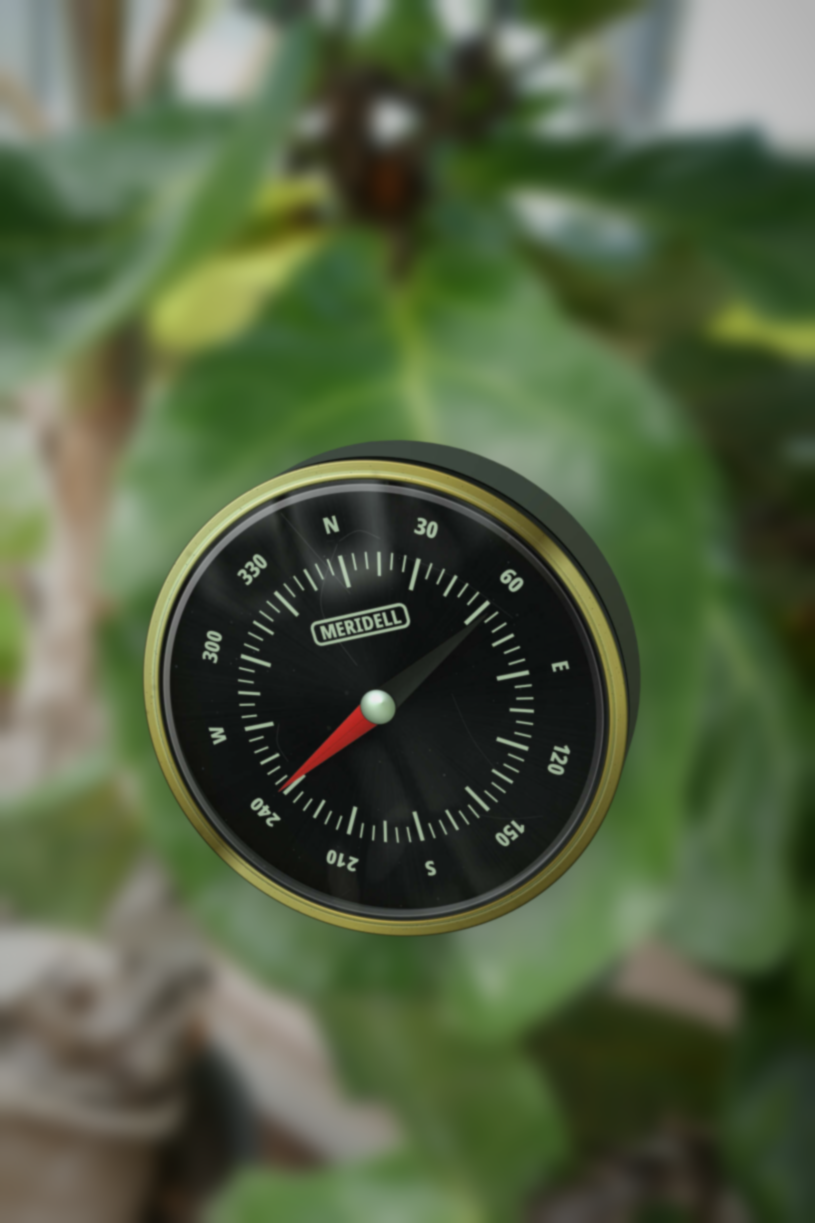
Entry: value=242.5 unit=°
